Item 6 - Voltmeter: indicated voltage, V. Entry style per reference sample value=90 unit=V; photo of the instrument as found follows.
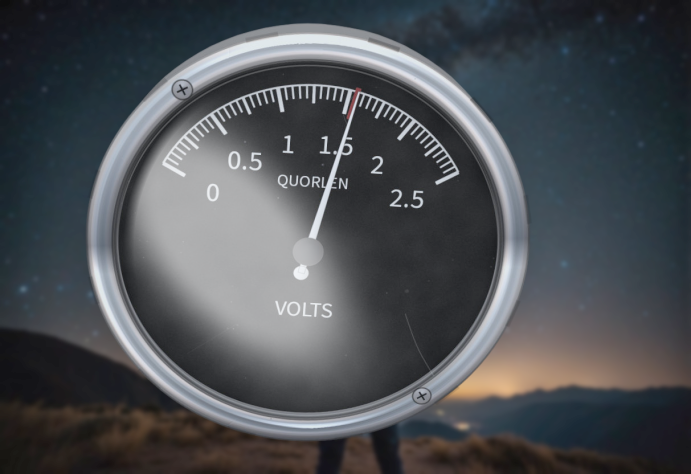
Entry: value=1.55 unit=V
